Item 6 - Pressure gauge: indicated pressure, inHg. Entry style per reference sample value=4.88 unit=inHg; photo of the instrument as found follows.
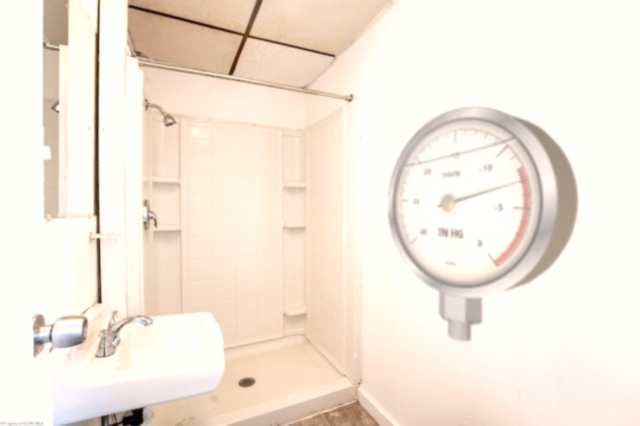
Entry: value=-7 unit=inHg
